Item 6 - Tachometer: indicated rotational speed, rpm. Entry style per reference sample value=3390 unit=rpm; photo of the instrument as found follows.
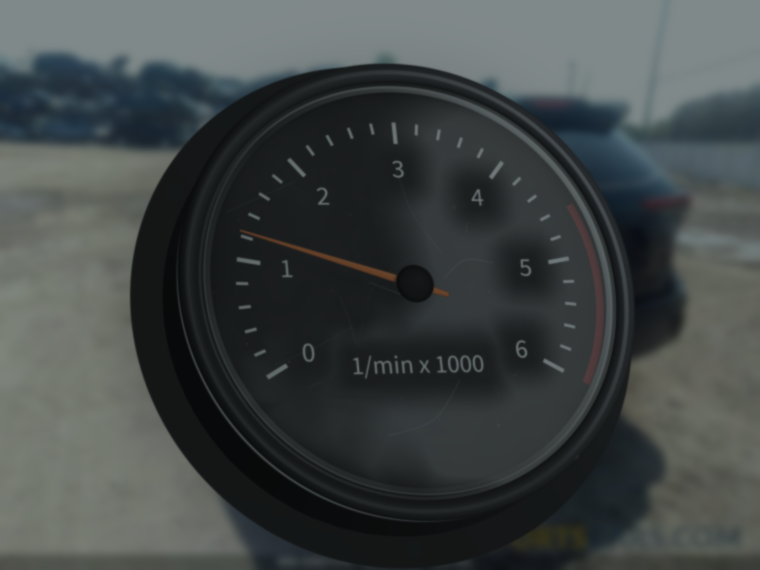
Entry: value=1200 unit=rpm
